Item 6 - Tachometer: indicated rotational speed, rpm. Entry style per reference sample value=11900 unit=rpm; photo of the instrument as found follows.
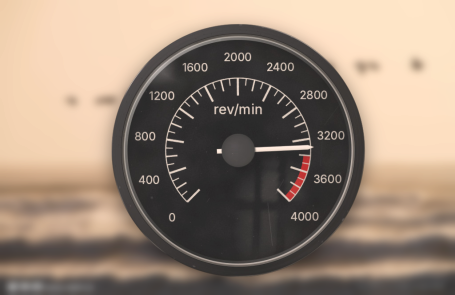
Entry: value=3300 unit=rpm
